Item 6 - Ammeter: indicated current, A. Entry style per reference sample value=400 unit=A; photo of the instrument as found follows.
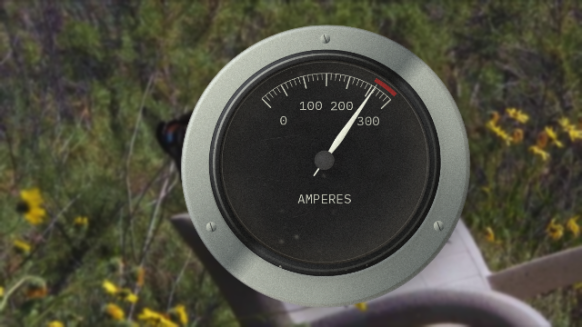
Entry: value=260 unit=A
